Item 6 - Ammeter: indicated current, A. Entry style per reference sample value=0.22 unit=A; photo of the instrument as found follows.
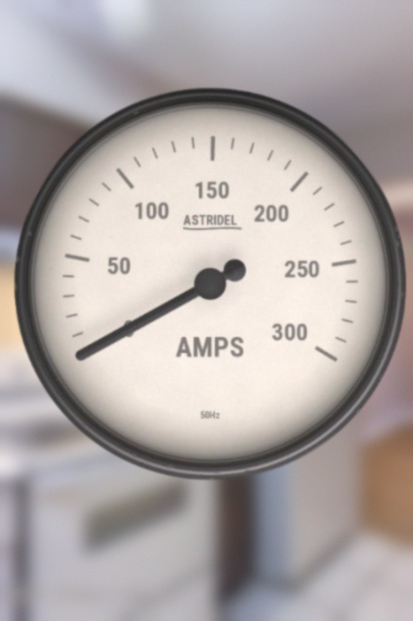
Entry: value=0 unit=A
